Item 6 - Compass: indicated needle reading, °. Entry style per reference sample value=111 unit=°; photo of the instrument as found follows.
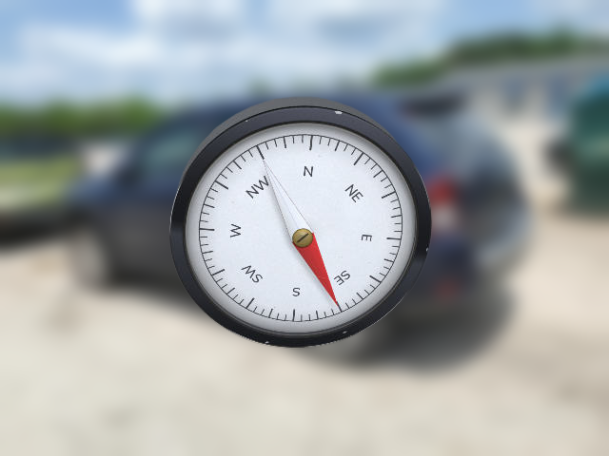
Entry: value=150 unit=°
